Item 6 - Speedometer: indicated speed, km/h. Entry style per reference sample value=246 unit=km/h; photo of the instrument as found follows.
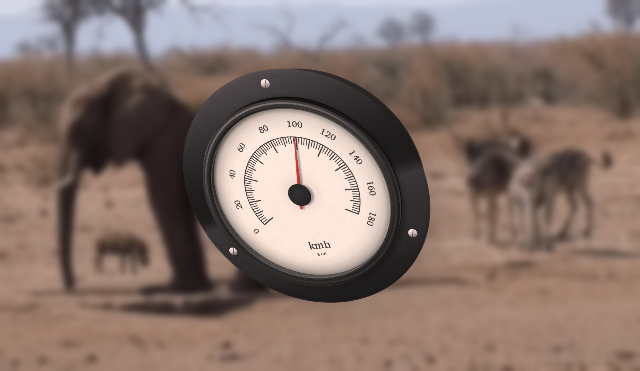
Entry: value=100 unit=km/h
